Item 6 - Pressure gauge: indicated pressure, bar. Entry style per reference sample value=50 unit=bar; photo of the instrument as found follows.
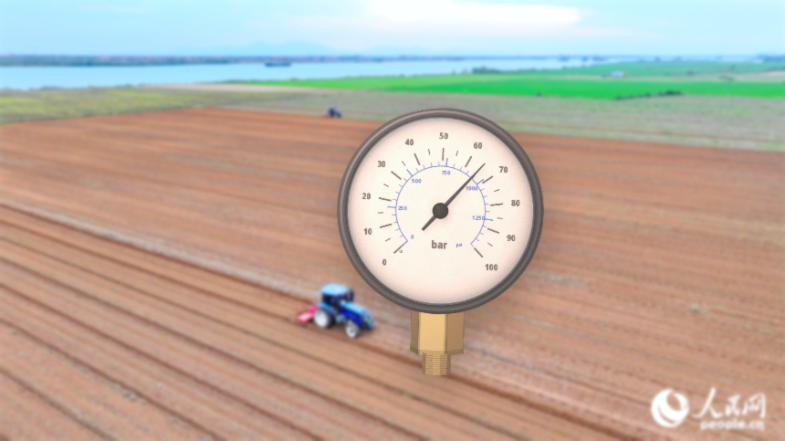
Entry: value=65 unit=bar
